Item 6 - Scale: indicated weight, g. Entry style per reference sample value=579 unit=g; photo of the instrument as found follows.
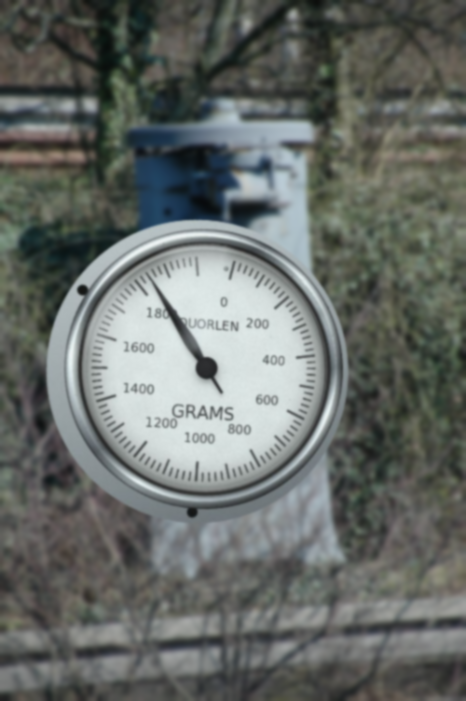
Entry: value=1840 unit=g
